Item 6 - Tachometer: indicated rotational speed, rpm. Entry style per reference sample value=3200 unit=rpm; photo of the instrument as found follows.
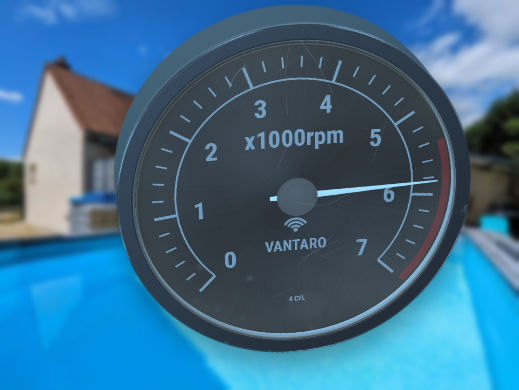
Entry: value=5800 unit=rpm
